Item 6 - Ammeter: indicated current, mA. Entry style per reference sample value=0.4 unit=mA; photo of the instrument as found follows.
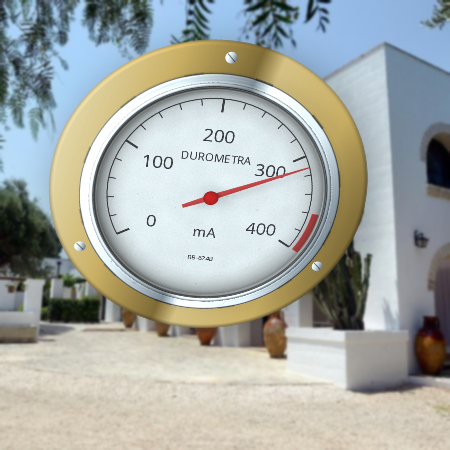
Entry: value=310 unit=mA
